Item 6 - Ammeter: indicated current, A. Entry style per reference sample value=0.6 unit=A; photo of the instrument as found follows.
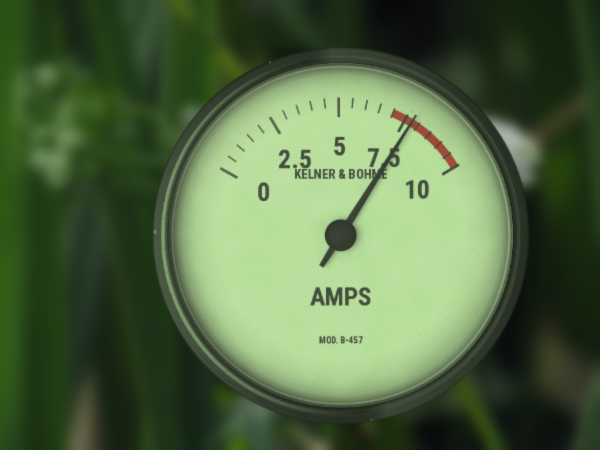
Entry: value=7.75 unit=A
